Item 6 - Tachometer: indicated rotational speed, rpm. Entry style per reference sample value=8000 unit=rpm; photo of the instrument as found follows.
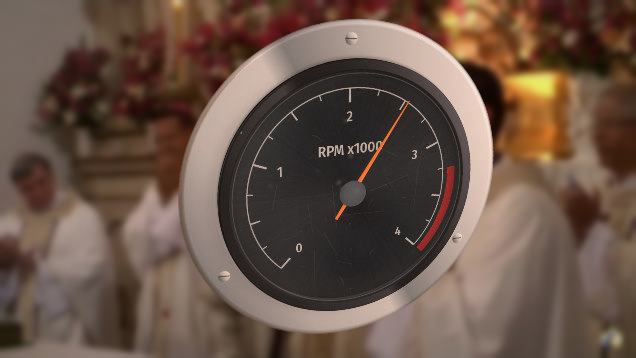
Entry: value=2500 unit=rpm
